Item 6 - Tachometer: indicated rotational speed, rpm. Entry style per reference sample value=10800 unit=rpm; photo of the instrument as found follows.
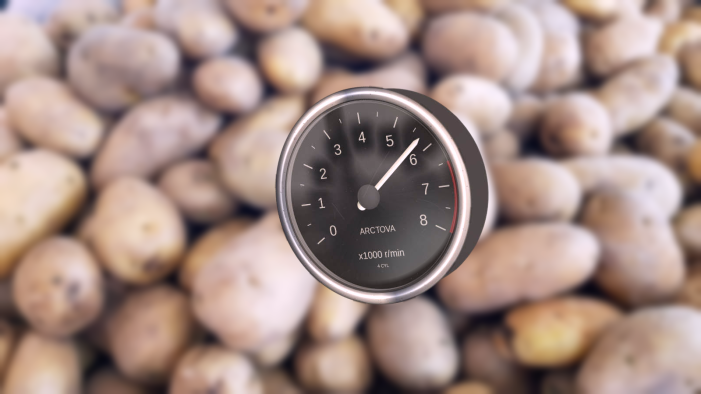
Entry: value=5750 unit=rpm
